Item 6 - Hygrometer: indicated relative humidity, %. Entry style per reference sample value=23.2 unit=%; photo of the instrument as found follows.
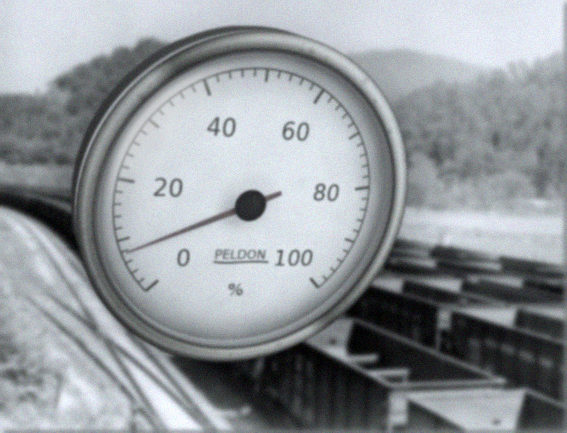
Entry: value=8 unit=%
